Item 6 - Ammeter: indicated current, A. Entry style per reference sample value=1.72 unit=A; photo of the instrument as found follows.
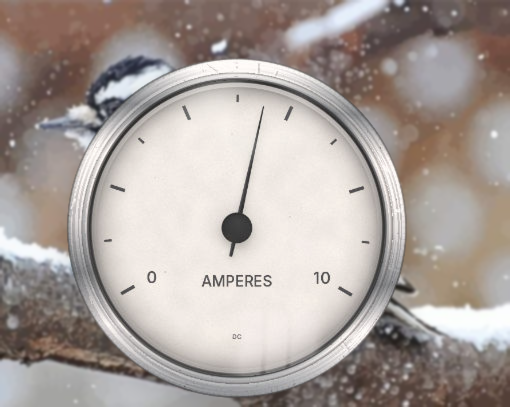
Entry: value=5.5 unit=A
